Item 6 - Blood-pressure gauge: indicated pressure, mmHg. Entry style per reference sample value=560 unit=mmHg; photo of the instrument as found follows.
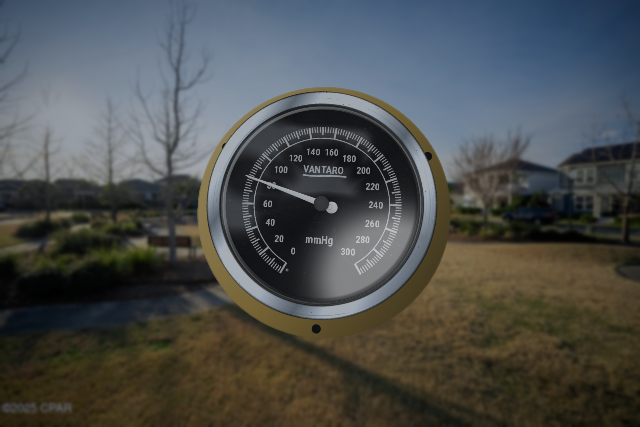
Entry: value=80 unit=mmHg
